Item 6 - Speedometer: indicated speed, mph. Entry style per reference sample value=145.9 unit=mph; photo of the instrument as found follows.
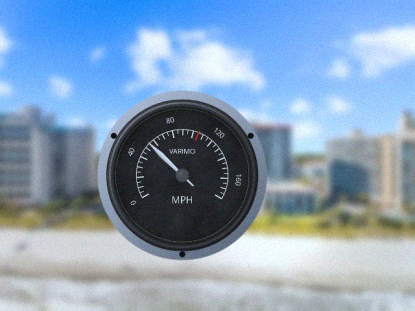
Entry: value=55 unit=mph
